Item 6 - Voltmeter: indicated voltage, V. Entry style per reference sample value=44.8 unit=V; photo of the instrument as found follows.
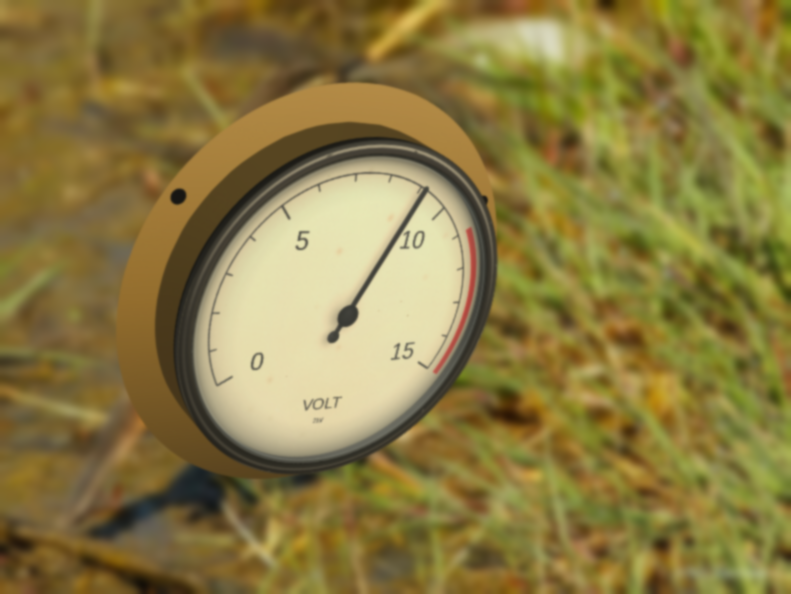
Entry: value=9 unit=V
